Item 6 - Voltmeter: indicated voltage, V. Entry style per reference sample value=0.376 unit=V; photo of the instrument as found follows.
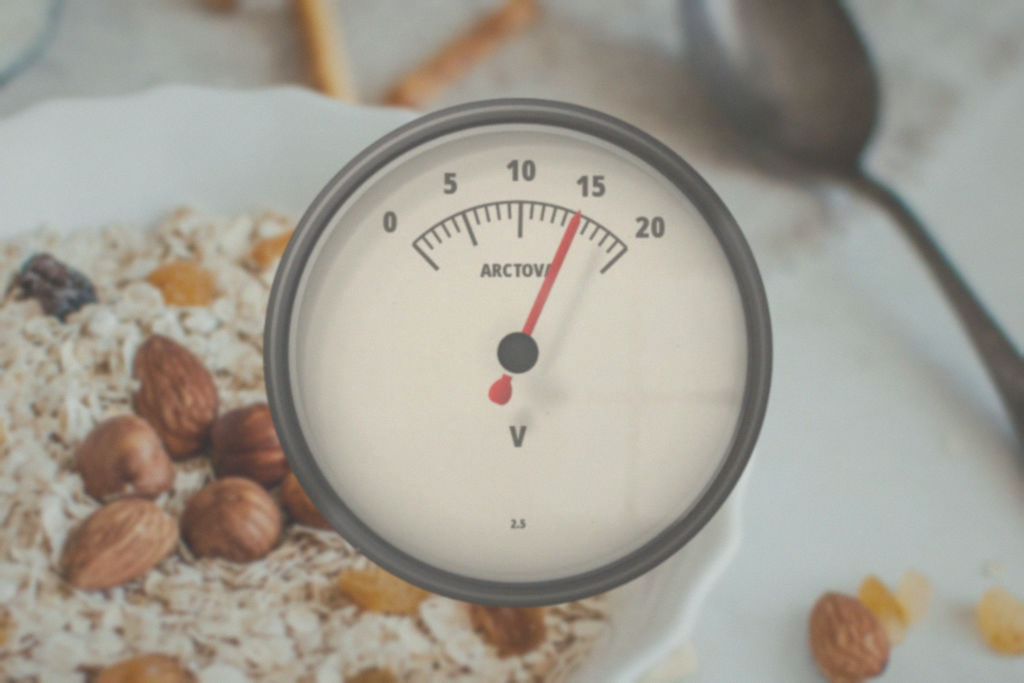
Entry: value=15 unit=V
